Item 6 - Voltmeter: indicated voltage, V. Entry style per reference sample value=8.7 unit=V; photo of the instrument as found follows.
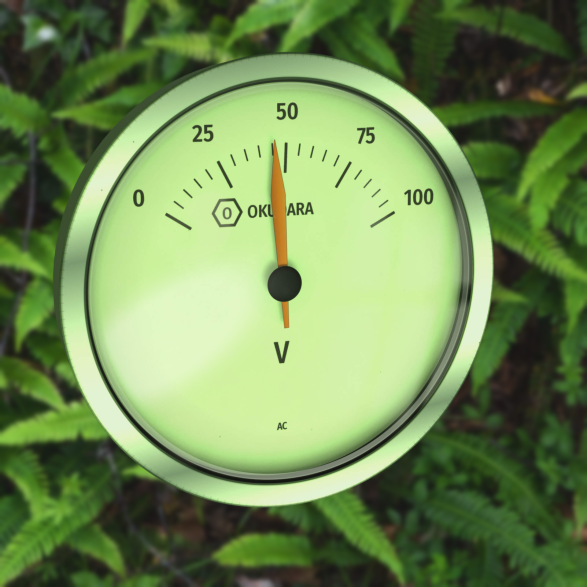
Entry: value=45 unit=V
